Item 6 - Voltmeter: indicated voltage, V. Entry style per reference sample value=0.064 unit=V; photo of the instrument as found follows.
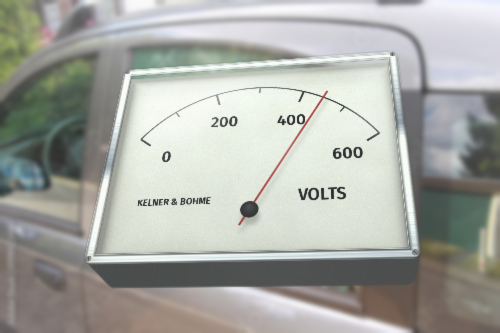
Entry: value=450 unit=V
